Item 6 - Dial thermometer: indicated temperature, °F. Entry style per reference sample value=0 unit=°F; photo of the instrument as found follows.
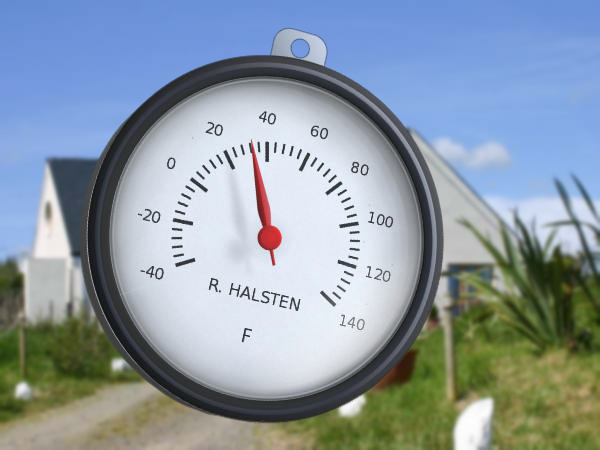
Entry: value=32 unit=°F
